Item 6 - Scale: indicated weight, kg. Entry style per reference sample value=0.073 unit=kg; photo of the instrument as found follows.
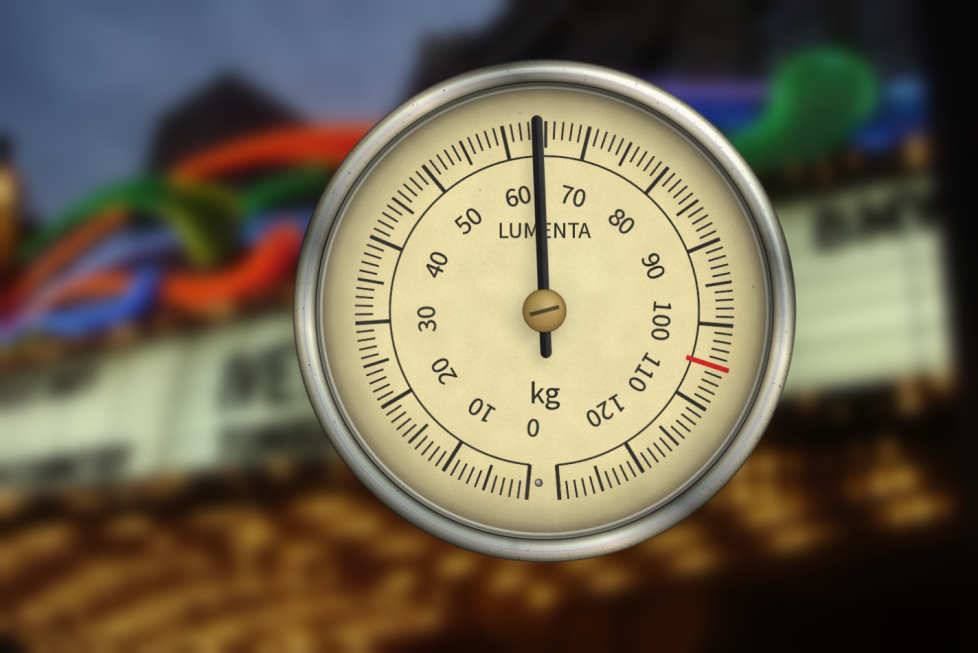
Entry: value=64 unit=kg
